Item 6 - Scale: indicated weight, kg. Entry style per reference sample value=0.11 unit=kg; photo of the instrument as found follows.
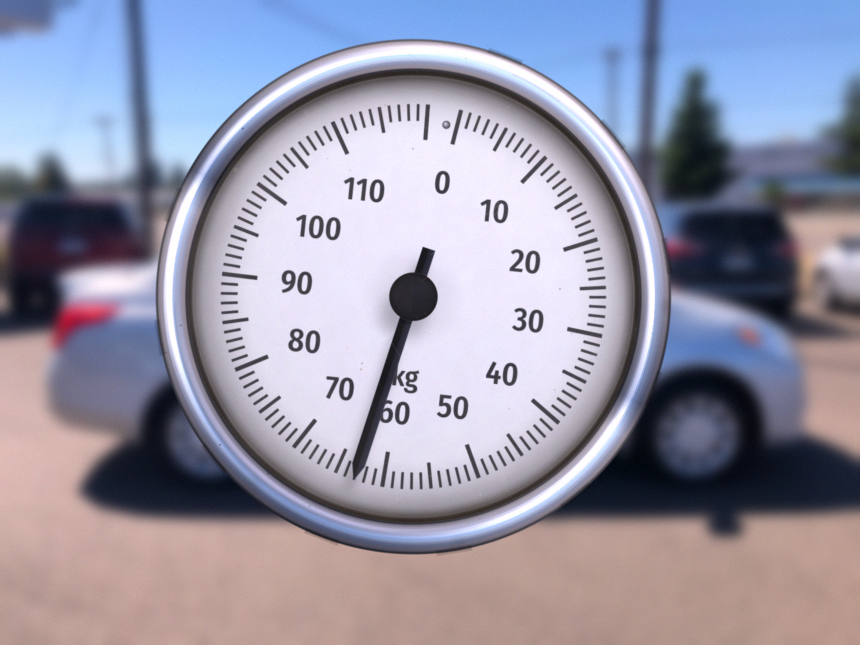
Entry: value=63 unit=kg
